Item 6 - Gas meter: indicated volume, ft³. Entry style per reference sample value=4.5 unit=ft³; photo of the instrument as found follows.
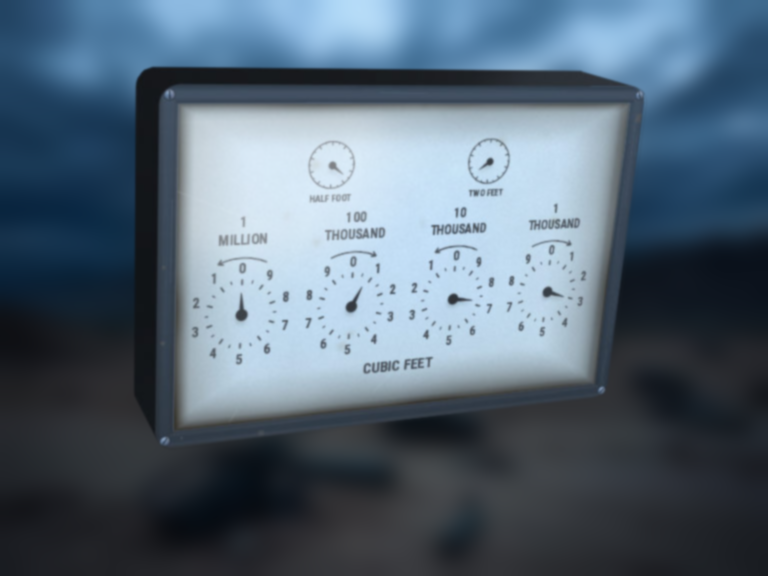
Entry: value=7300 unit=ft³
